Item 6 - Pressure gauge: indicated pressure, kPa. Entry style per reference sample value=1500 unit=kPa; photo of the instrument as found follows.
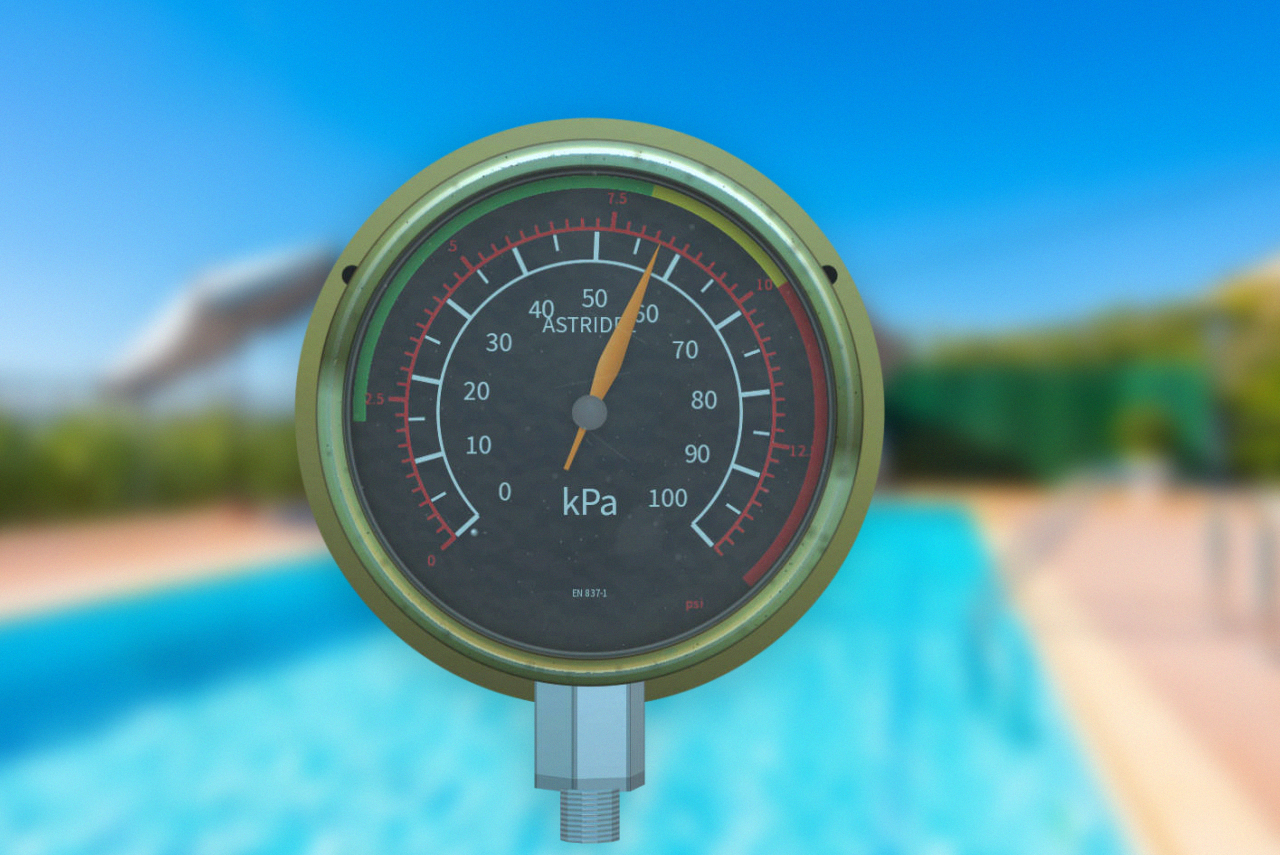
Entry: value=57.5 unit=kPa
